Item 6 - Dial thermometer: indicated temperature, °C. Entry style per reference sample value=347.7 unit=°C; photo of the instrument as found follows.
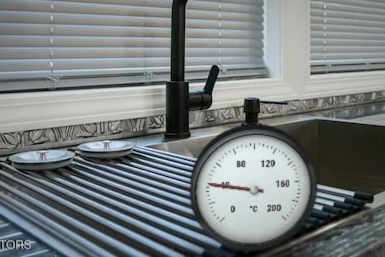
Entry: value=40 unit=°C
